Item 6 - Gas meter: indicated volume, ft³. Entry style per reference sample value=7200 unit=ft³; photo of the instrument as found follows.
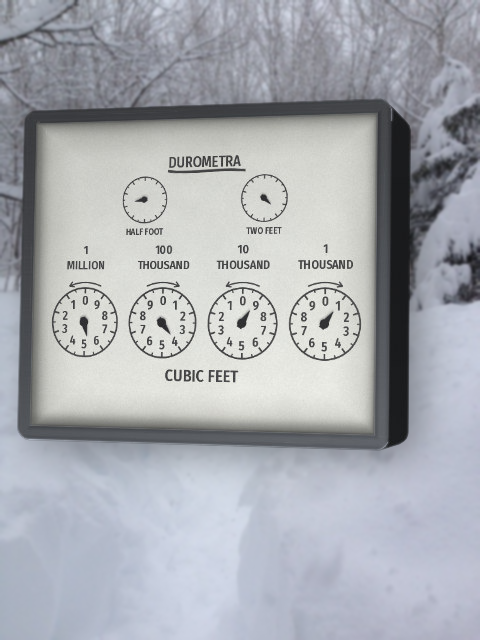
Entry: value=539100 unit=ft³
